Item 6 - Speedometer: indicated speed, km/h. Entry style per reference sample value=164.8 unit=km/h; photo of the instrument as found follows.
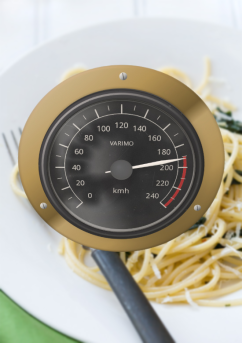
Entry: value=190 unit=km/h
